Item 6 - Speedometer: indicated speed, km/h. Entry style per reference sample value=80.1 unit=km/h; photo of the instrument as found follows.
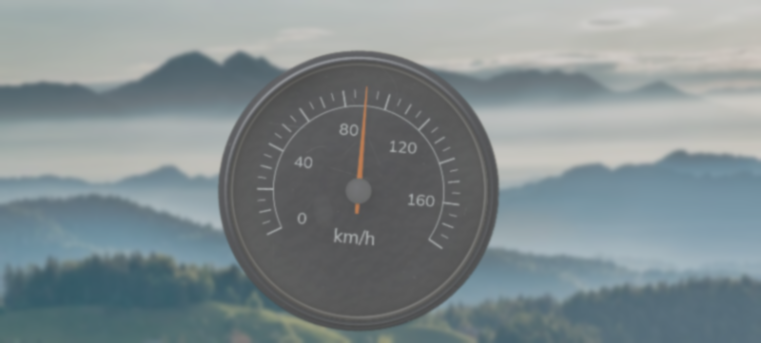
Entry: value=90 unit=km/h
